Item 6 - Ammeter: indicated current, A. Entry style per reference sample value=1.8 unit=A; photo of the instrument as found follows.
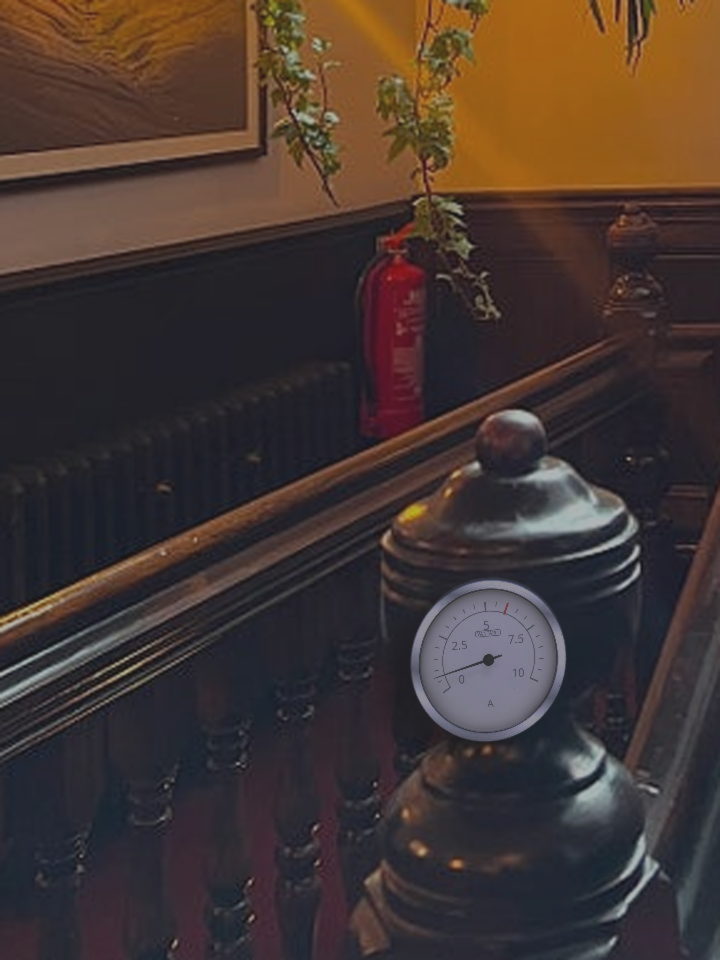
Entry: value=0.75 unit=A
